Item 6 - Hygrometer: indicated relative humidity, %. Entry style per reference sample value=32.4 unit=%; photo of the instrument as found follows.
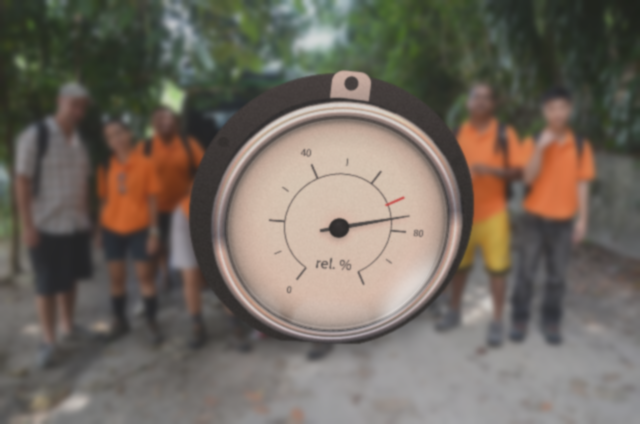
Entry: value=75 unit=%
